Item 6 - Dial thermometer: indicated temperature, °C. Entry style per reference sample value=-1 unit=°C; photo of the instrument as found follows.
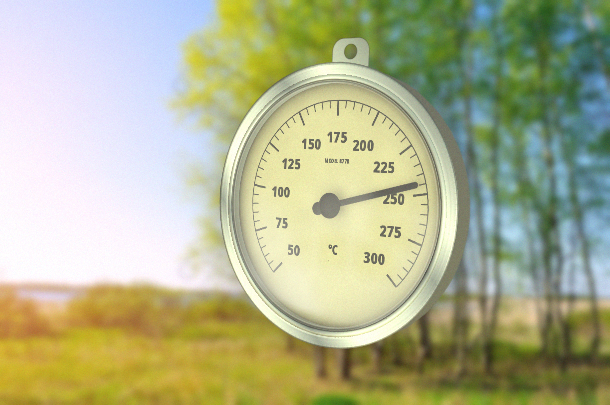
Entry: value=245 unit=°C
